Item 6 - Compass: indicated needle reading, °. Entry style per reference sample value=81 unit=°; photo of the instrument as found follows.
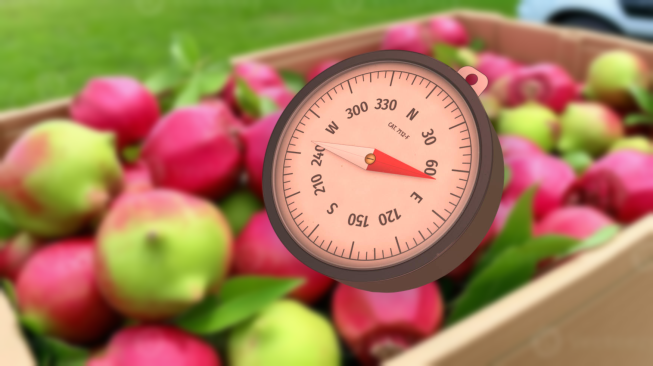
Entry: value=70 unit=°
